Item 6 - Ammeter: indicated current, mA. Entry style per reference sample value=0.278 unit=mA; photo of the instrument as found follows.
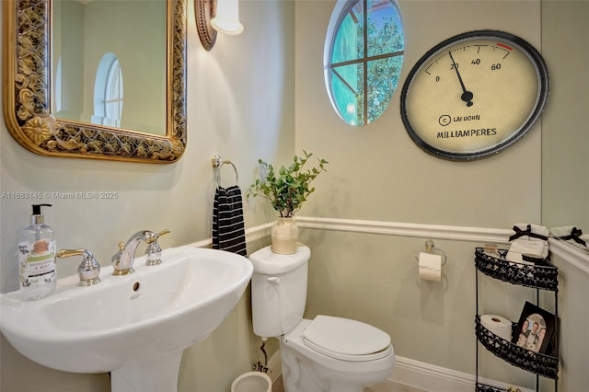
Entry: value=20 unit=mA
